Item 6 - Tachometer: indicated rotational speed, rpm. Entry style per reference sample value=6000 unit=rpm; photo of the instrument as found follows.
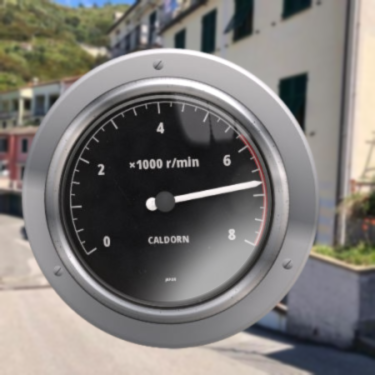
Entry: value=6750 unit=rpm
